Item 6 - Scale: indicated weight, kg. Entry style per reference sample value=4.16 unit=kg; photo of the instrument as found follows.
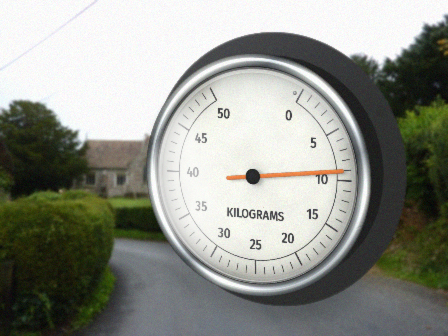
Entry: value=9 unit=kg
